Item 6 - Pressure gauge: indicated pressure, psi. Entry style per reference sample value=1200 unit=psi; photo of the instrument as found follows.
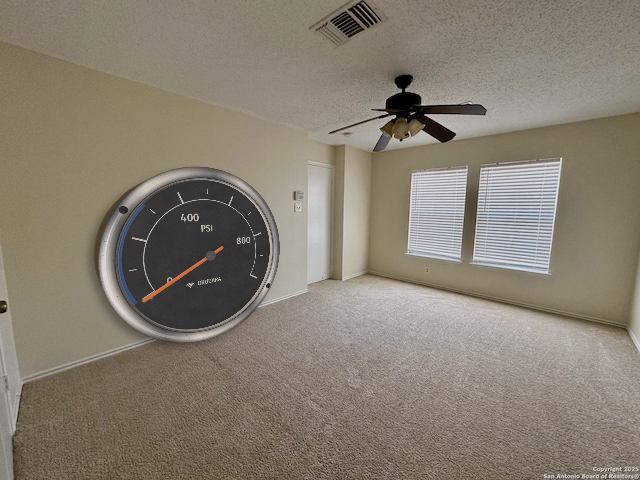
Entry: value=0 unit=psi
